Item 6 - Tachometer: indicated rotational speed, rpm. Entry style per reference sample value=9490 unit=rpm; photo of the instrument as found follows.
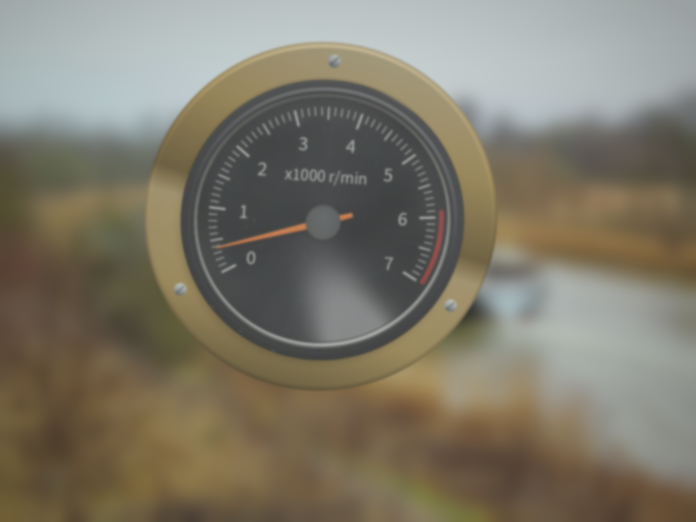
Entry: value=400 unit=rpm
